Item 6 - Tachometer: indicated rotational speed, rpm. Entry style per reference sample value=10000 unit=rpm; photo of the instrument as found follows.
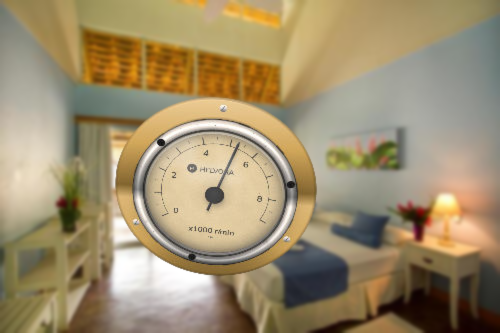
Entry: value=5250 unit=rpm
